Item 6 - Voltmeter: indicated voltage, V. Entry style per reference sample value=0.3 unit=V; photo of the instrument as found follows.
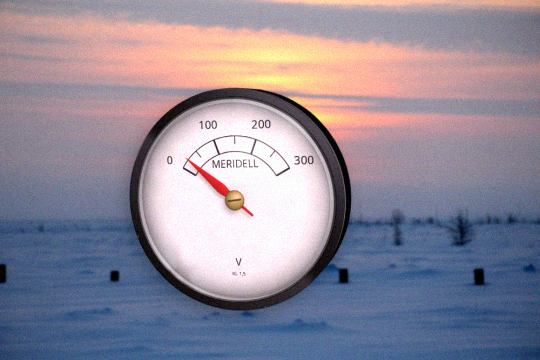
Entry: value=25 unit=V
